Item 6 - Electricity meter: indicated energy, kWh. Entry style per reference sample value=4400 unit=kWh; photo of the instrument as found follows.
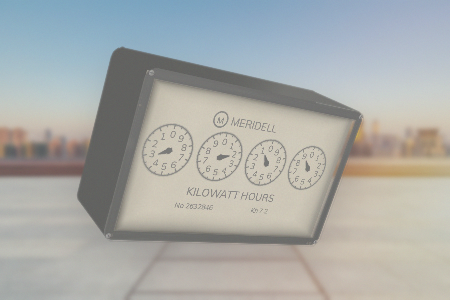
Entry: value=3209 unit=kWh
